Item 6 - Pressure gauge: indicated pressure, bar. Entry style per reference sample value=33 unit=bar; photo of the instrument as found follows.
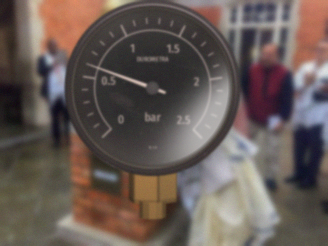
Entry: value=0.6 unit=bar
